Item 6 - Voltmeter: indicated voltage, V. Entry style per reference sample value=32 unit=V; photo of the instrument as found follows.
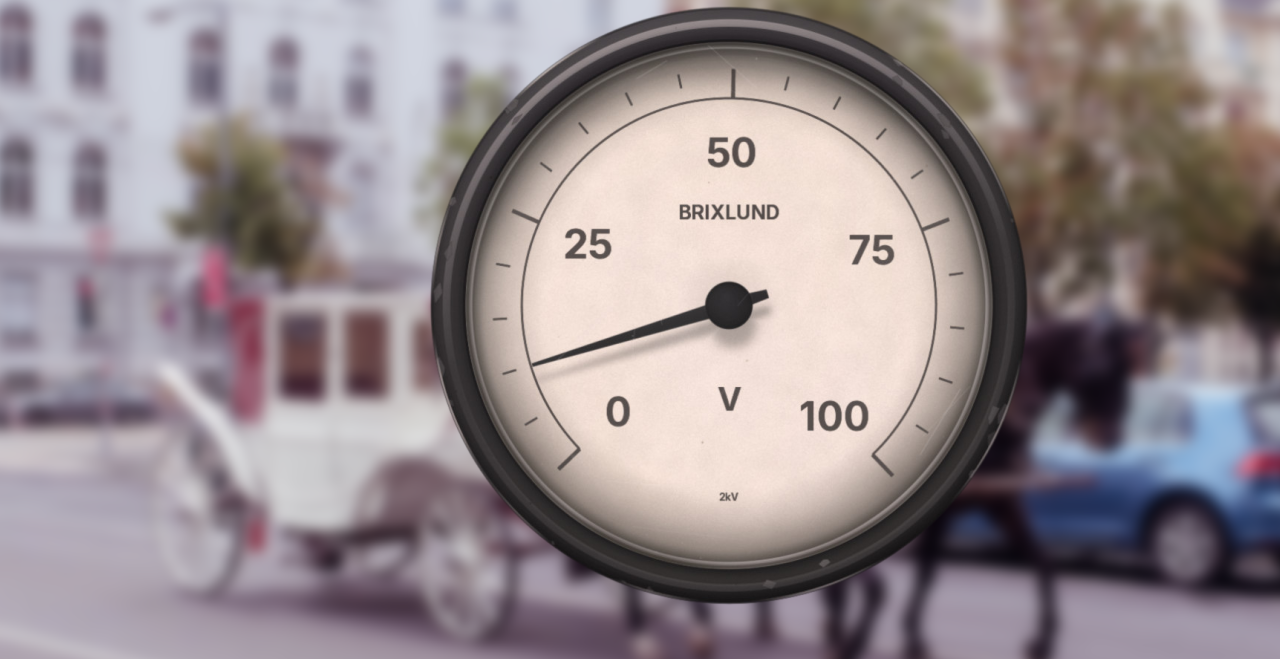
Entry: value=10 unit=V
